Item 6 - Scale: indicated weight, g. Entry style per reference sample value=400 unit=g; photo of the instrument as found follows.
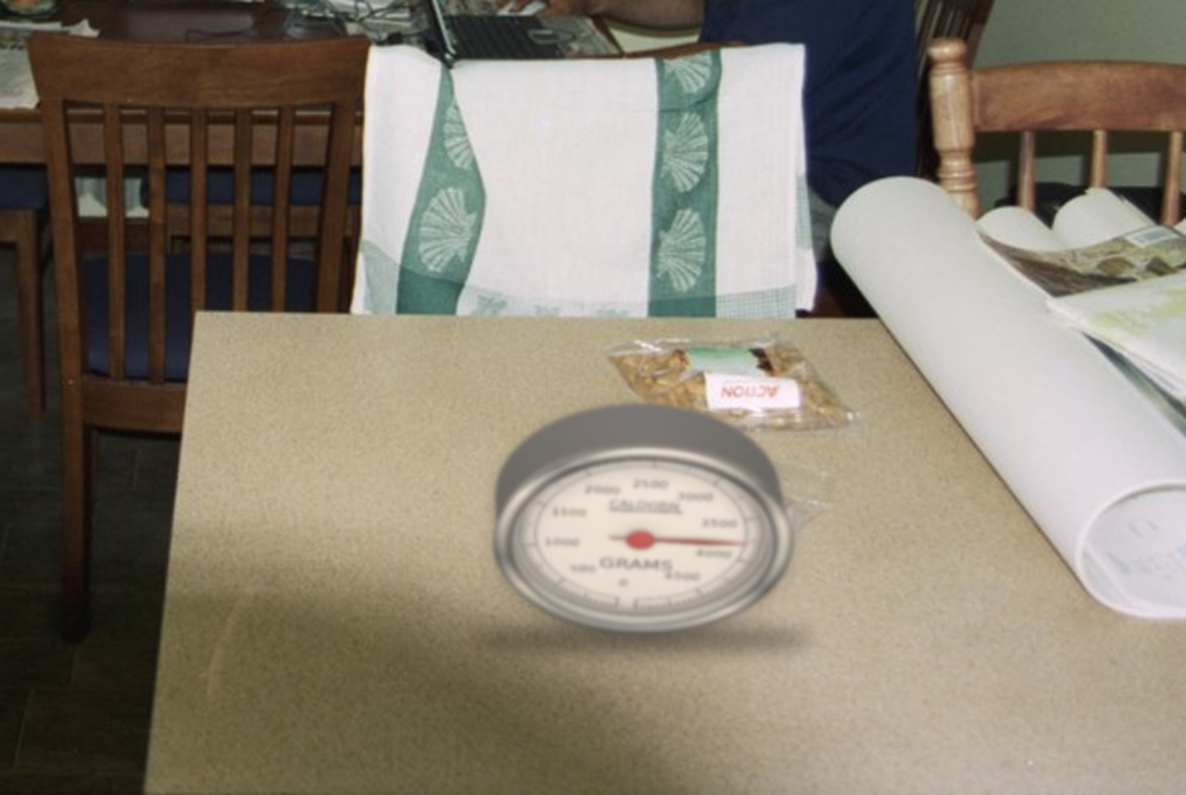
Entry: value=3750 unit=g
